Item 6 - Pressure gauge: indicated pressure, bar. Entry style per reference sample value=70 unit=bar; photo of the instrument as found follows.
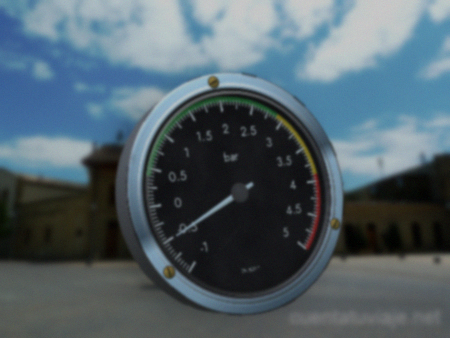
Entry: value=-0.5 unit=bar
